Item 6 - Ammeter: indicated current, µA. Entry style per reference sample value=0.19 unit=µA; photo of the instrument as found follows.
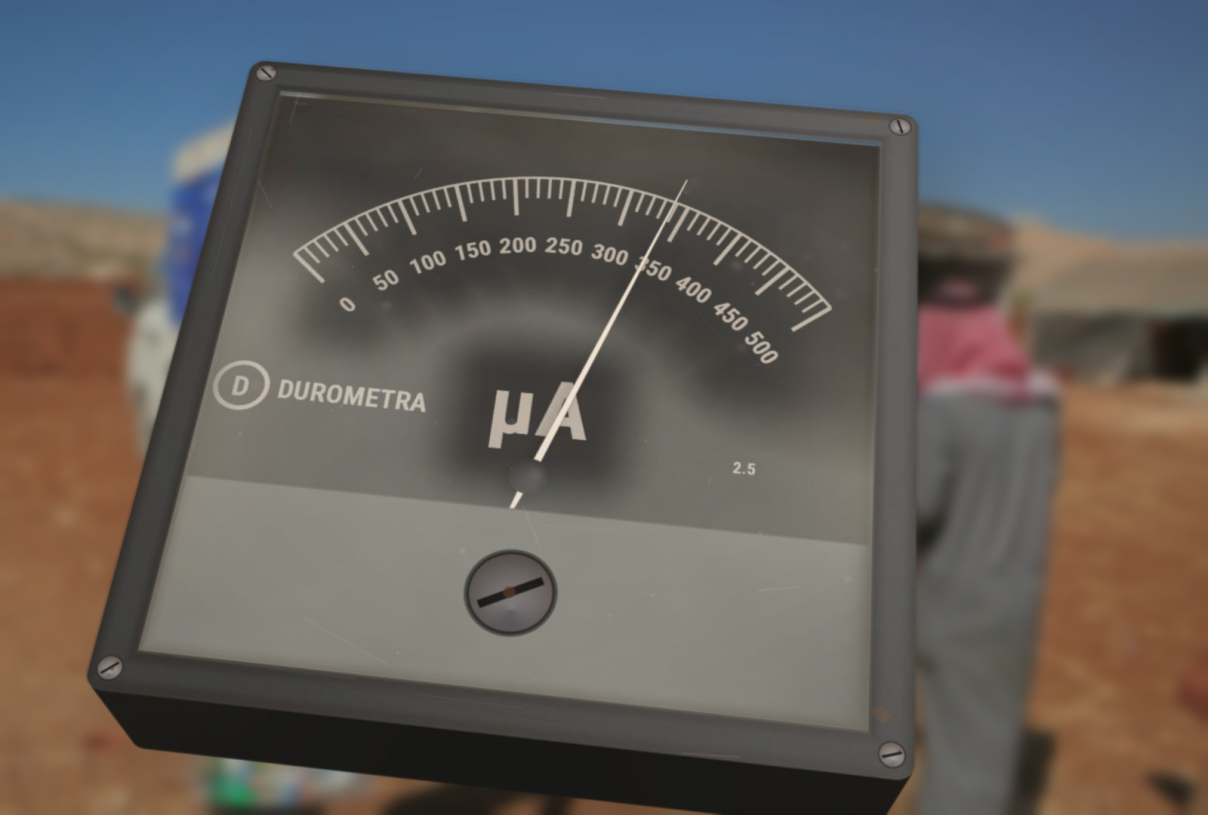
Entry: value=340 unit=µA
